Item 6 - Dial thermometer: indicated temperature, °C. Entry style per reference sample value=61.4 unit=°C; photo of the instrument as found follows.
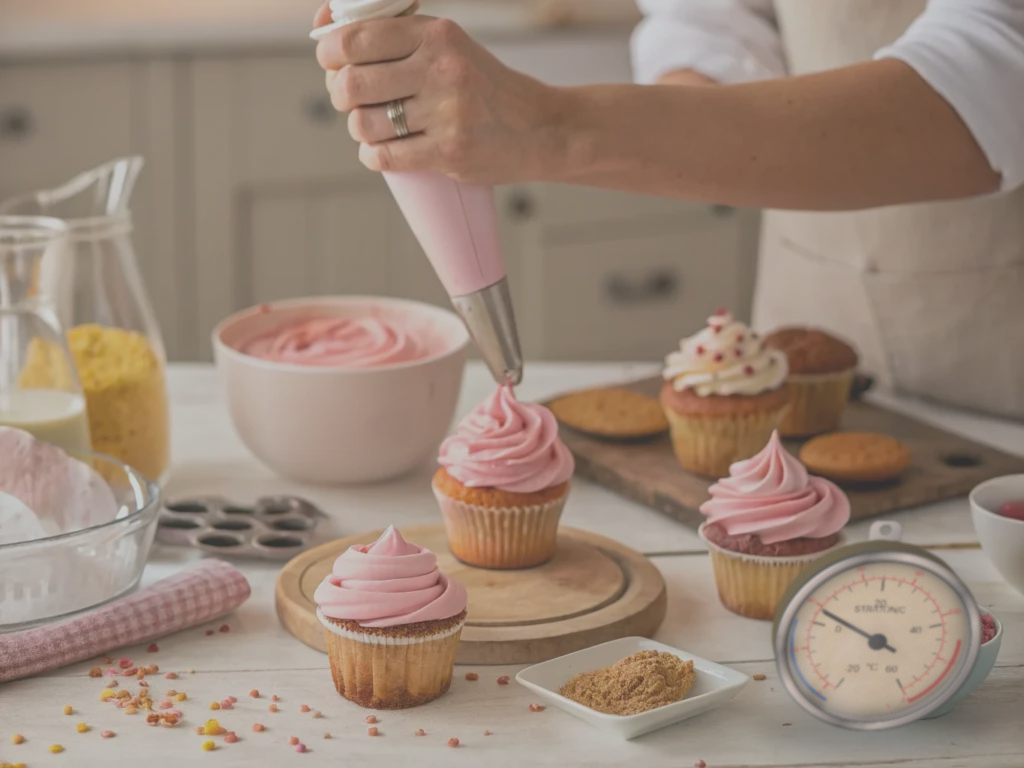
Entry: value=4 unit=°C
